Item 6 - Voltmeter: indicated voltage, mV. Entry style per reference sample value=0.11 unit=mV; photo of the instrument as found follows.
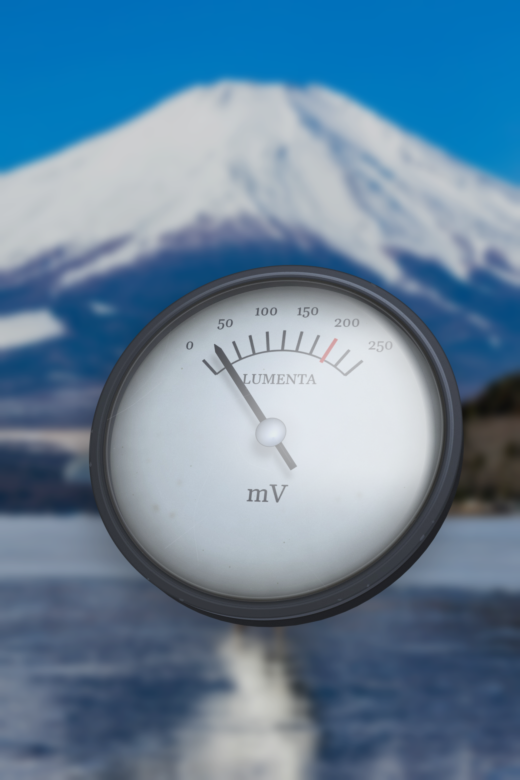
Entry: value=25 unit=mV
